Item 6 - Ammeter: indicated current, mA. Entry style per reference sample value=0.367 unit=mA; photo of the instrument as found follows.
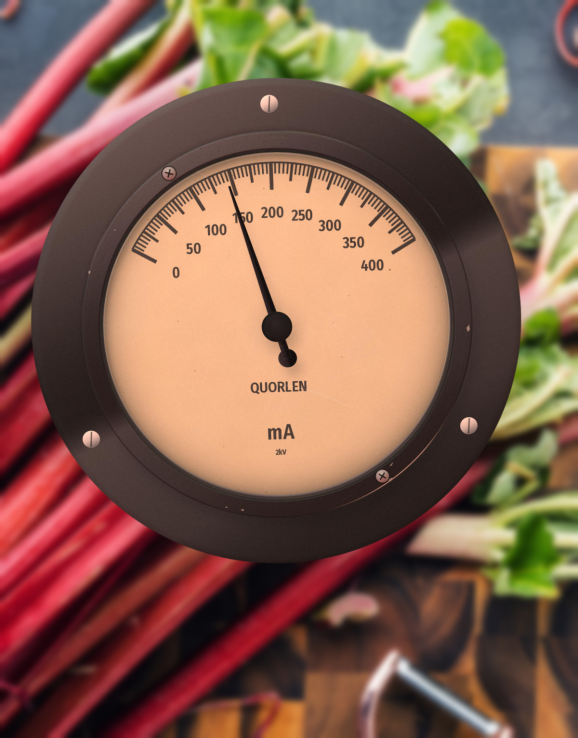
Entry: value=145 unit=mA
